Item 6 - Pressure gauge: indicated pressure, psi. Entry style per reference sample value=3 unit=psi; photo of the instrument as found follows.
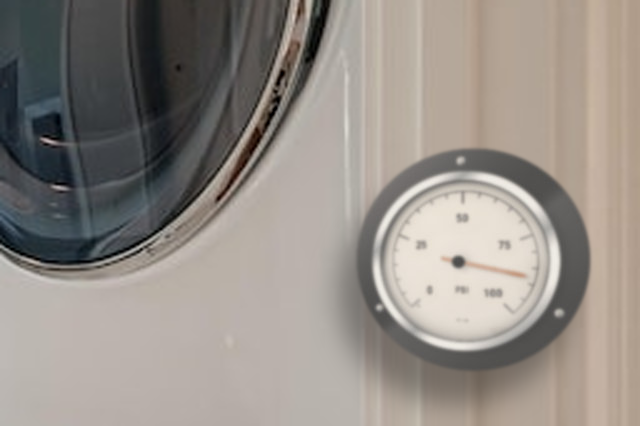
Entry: value=87.5 unit=psi
